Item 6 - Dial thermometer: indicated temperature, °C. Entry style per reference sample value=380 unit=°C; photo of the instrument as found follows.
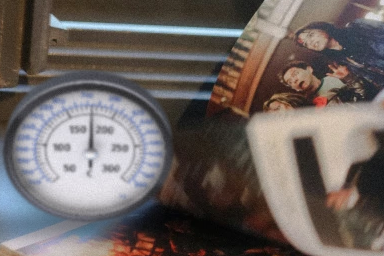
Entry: value=175 unit=°C
